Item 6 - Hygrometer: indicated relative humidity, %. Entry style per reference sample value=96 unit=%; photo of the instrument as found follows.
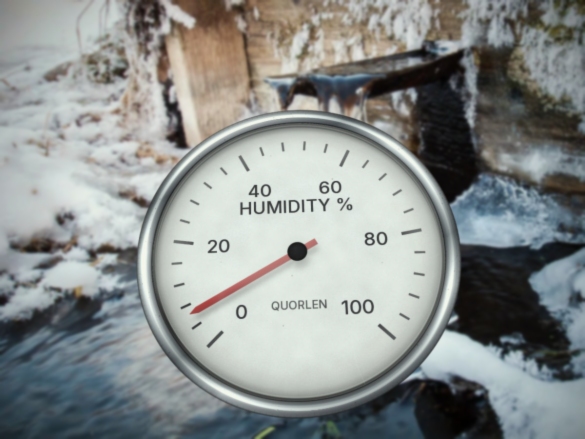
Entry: value=6 unit=%
